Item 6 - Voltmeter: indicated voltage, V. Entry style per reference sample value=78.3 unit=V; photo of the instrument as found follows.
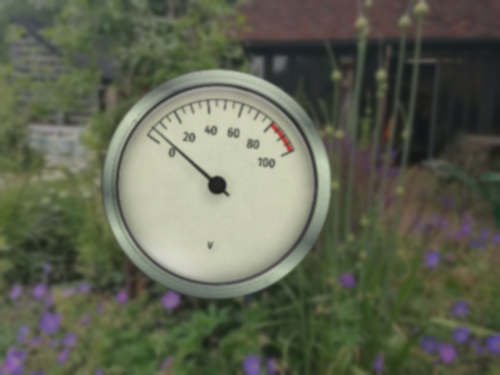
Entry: value=5 unit=V
